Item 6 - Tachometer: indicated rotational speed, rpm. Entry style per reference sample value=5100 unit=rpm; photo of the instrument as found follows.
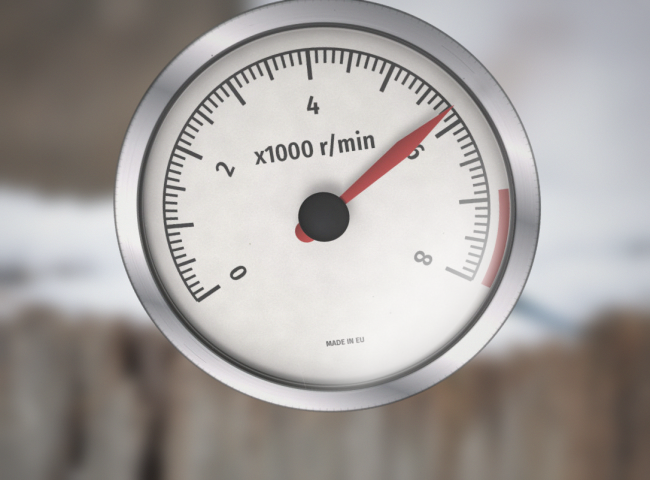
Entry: value=5800 unit=rpm
